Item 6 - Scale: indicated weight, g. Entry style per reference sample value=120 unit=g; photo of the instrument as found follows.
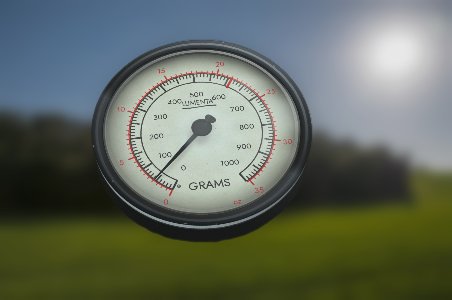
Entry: value=50 unit=g
